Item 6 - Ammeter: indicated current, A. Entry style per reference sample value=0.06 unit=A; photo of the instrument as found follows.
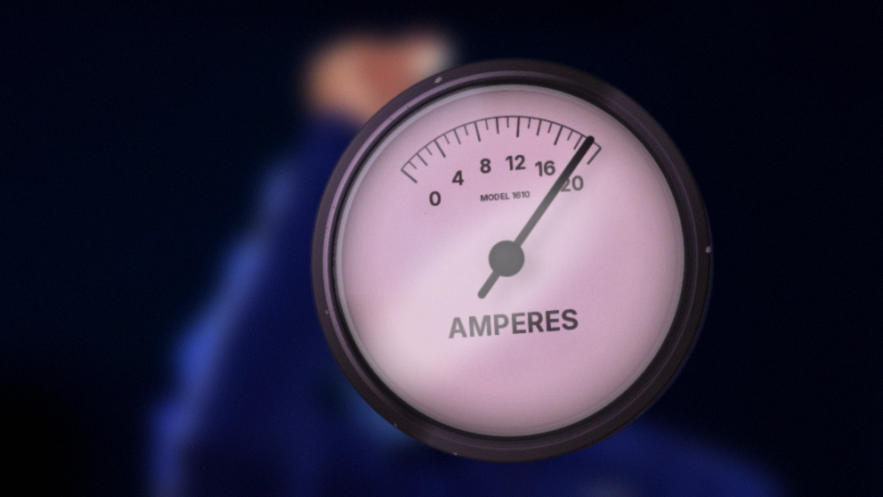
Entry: value=19 unit=A
